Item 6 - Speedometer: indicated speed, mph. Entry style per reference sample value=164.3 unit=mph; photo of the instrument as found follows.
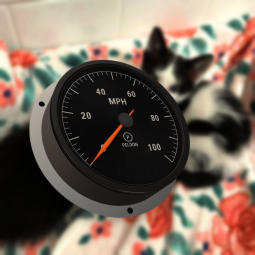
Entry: value=0 unit=mph
